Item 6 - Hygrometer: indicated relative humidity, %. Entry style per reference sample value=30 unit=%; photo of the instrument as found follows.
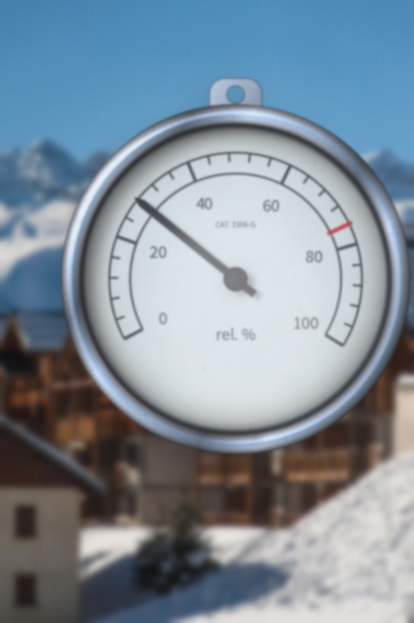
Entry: value=28 unit=%
